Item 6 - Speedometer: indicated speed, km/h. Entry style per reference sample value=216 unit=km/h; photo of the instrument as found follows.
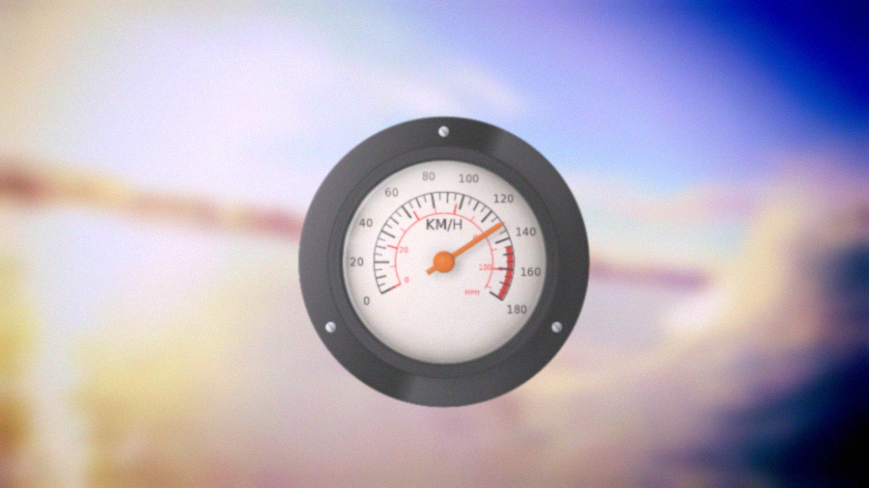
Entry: value=130 unit=km/h
